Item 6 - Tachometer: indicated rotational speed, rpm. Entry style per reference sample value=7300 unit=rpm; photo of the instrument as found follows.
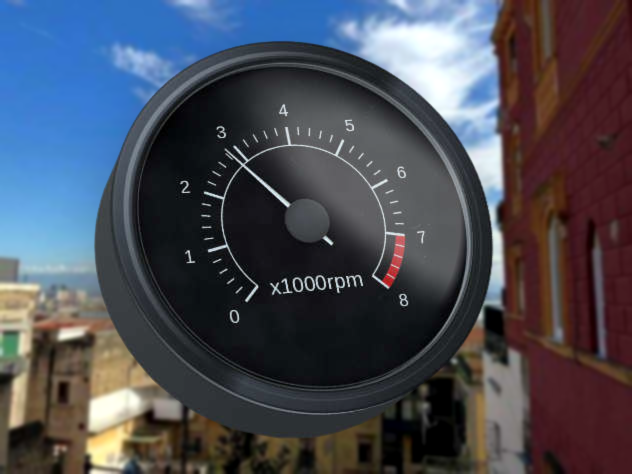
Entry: value=2800 unit=rpm
